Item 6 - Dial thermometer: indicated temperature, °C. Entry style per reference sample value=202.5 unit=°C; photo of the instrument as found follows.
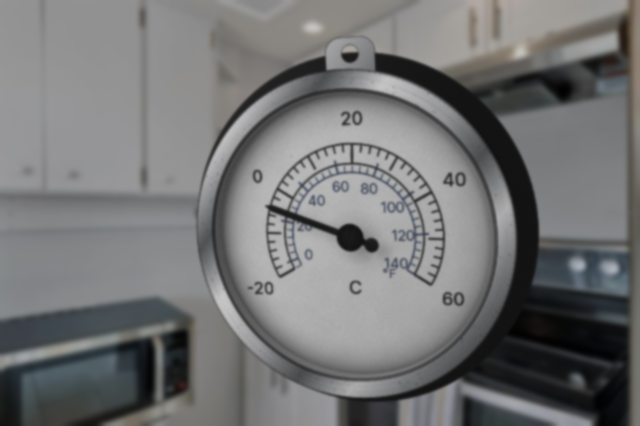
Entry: value=-4 unit=°C
